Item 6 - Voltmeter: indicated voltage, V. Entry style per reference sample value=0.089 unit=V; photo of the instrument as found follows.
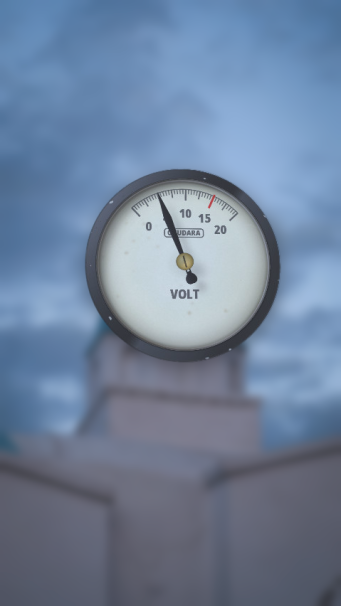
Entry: value=5 unit=V
